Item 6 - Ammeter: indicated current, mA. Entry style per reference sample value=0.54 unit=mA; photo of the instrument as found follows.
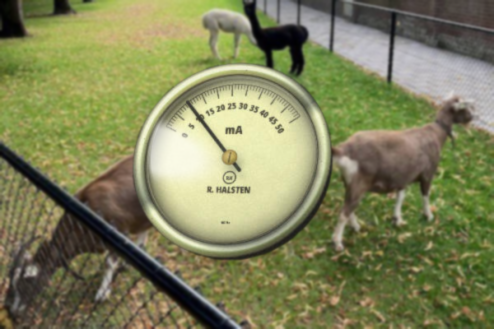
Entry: value=10 unit=mA
